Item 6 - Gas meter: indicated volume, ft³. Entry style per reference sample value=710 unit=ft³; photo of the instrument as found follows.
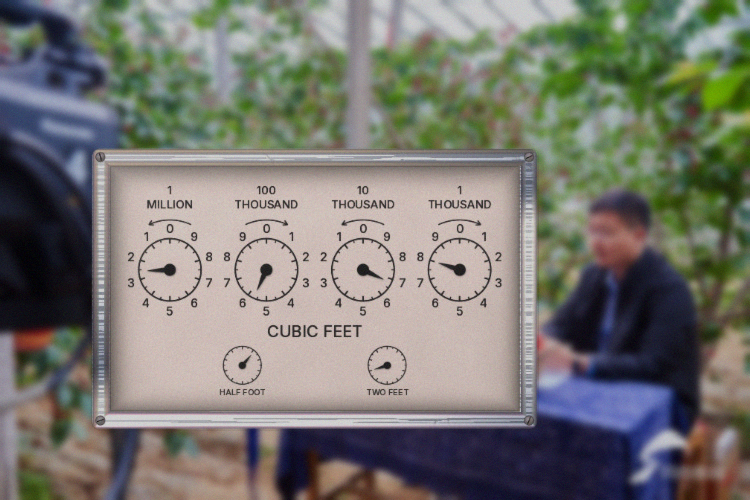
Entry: value=256800 unit=ft³
